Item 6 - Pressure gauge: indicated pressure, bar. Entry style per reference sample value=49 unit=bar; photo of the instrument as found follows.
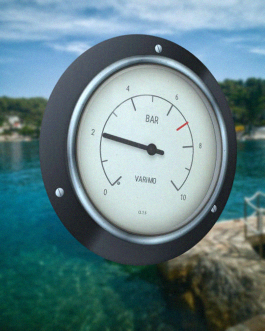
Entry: value=2 unit=bar
